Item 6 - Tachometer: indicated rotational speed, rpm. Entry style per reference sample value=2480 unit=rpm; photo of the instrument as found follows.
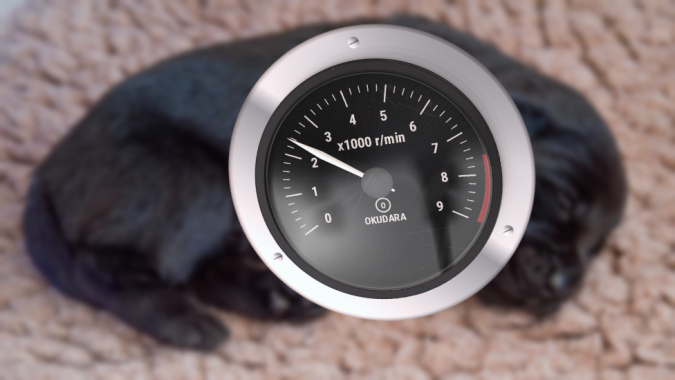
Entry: value=2400 unit=rpm
